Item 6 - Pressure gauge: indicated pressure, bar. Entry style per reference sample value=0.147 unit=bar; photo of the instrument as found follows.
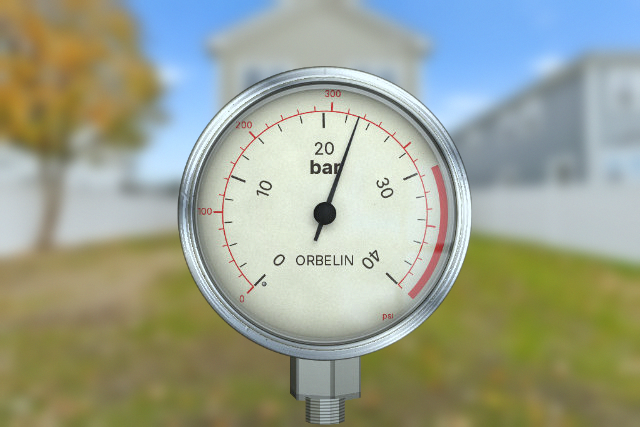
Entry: value=23 unit=bar
